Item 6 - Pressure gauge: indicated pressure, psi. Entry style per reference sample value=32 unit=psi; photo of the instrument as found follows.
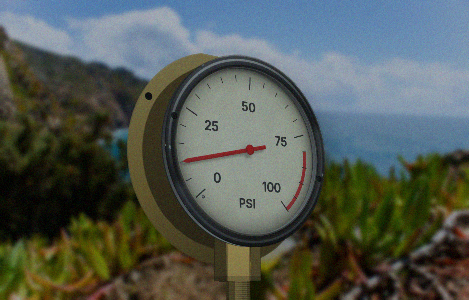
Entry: value=10 unit=psi
